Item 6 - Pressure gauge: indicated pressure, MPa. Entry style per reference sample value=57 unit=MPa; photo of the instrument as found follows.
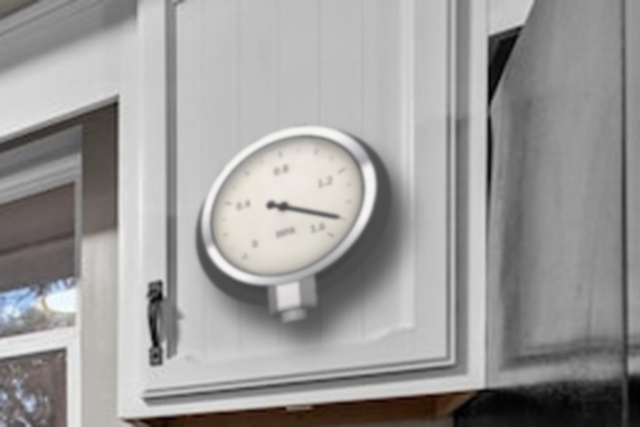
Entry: value=1.5 unit=MPa
